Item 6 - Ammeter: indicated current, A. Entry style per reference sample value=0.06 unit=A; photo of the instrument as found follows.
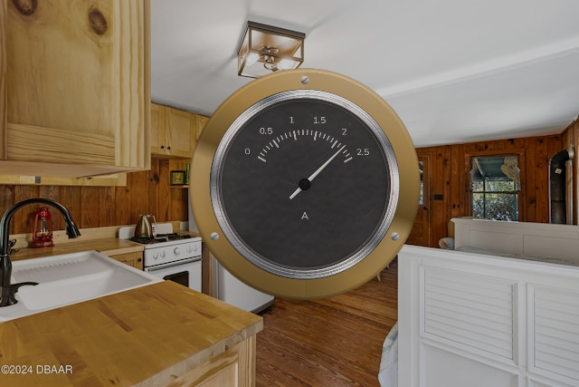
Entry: value=2.2 unit=A
